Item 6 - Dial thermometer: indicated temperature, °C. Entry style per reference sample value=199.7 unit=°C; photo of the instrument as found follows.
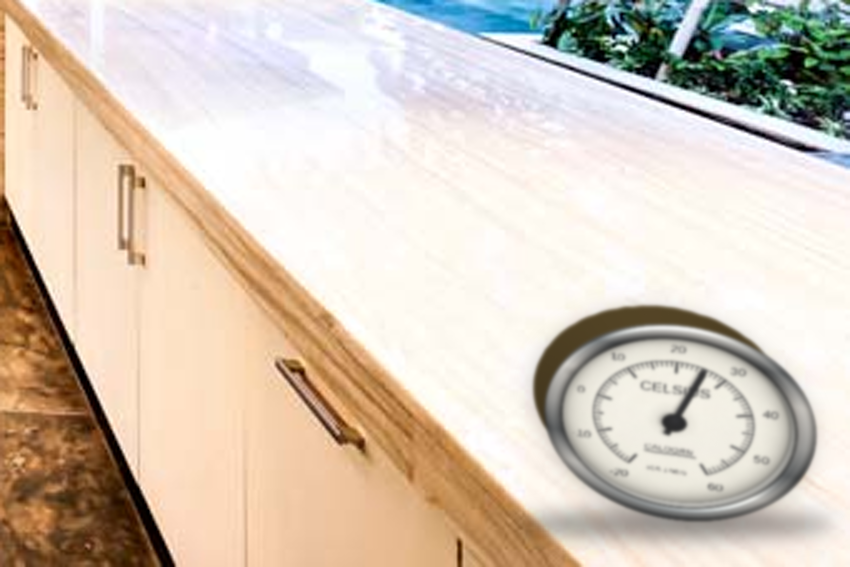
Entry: value=25 unit=°C
